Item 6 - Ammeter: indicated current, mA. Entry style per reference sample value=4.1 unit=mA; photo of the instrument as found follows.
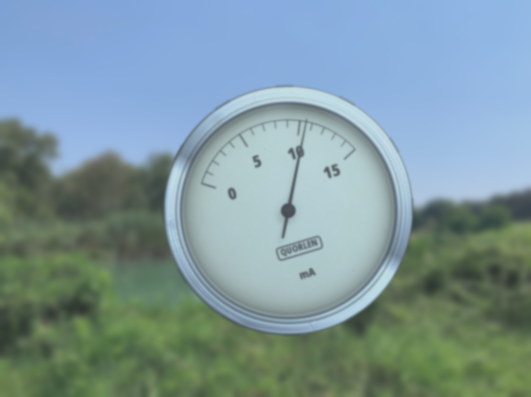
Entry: value=10.5 unit=mA
